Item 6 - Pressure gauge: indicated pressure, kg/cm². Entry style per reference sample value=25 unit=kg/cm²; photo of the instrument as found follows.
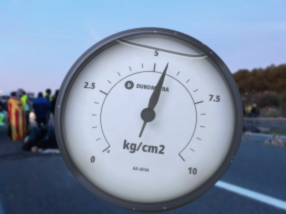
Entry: value=5.5 unit=kg/cm²
